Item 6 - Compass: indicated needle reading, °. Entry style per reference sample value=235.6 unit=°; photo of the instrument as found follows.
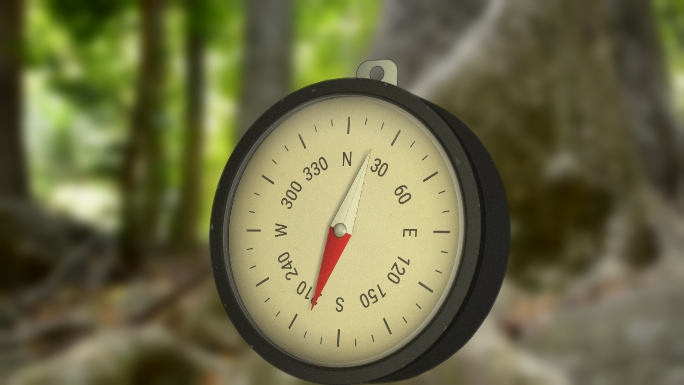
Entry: value=200 unit=°
